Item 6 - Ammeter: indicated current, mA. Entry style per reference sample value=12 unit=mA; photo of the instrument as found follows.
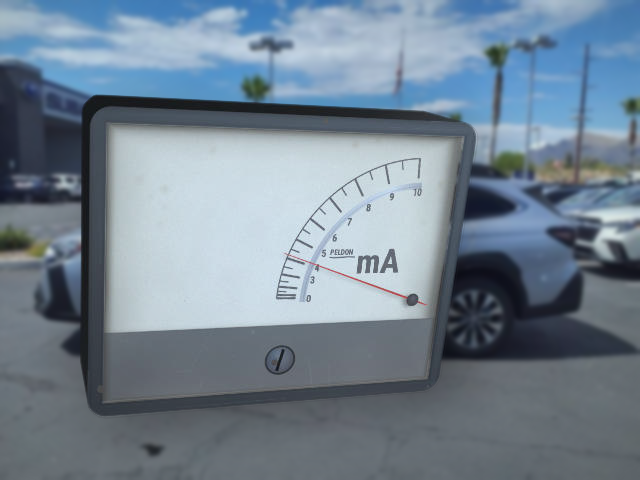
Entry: value=4.25 unit=mA
